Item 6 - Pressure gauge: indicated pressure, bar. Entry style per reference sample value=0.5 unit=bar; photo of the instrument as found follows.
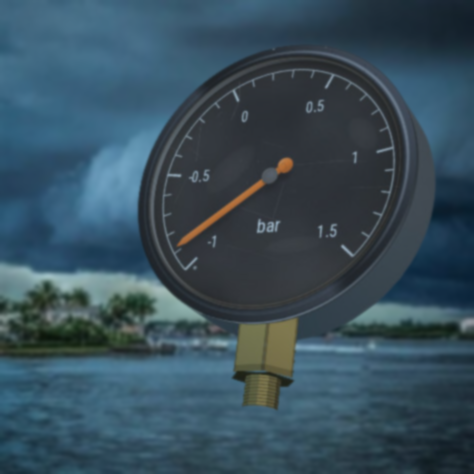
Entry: value=-0.9 unit=bar
